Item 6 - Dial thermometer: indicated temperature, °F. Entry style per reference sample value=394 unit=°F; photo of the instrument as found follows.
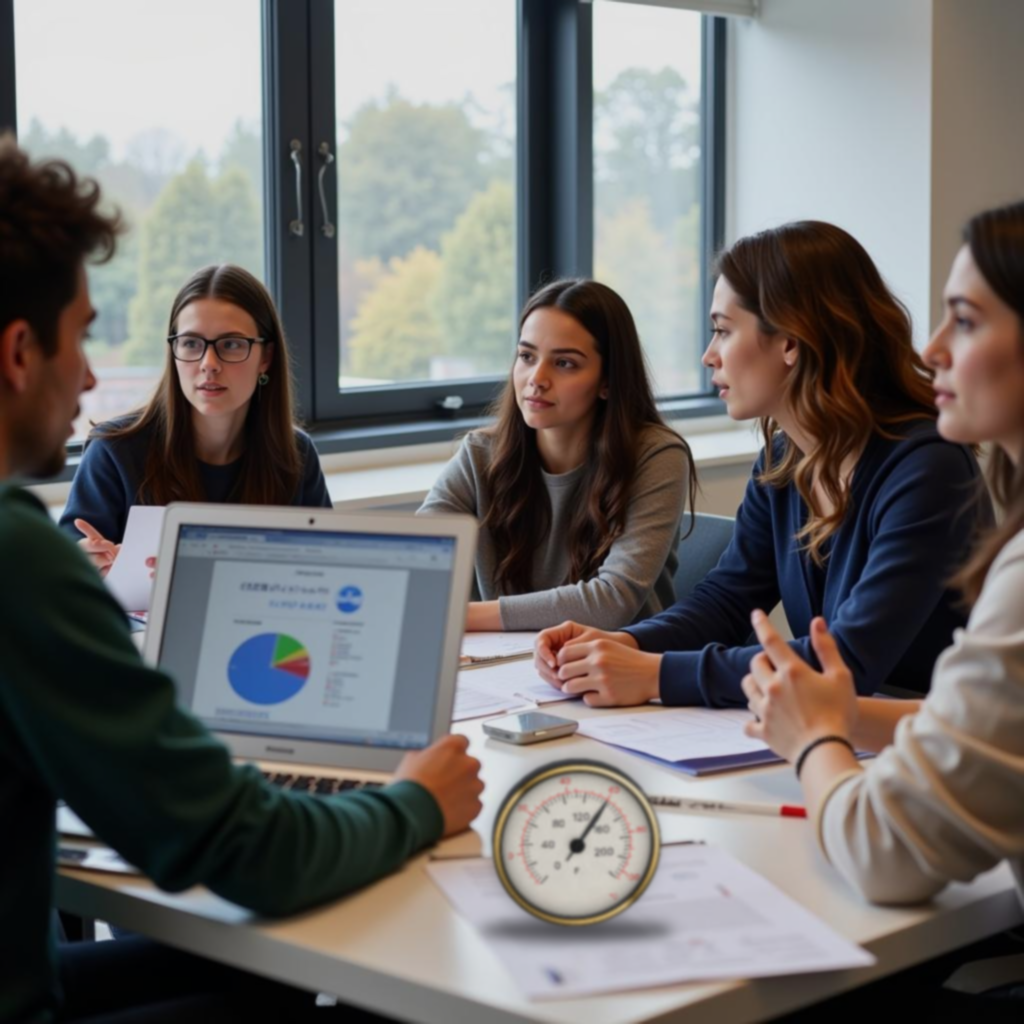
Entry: value=140 unit=°F
